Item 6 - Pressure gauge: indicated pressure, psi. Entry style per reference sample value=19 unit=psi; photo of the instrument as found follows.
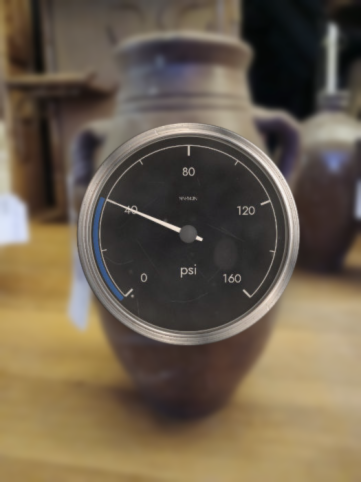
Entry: value=40 unit=psi
